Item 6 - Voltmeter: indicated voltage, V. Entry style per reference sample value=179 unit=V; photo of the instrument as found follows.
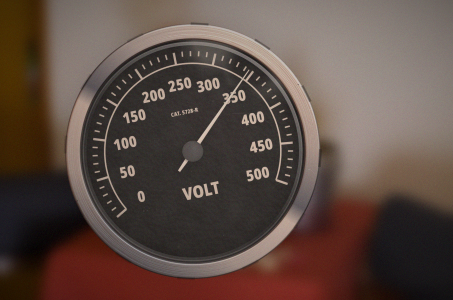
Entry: value=345 unit=V
